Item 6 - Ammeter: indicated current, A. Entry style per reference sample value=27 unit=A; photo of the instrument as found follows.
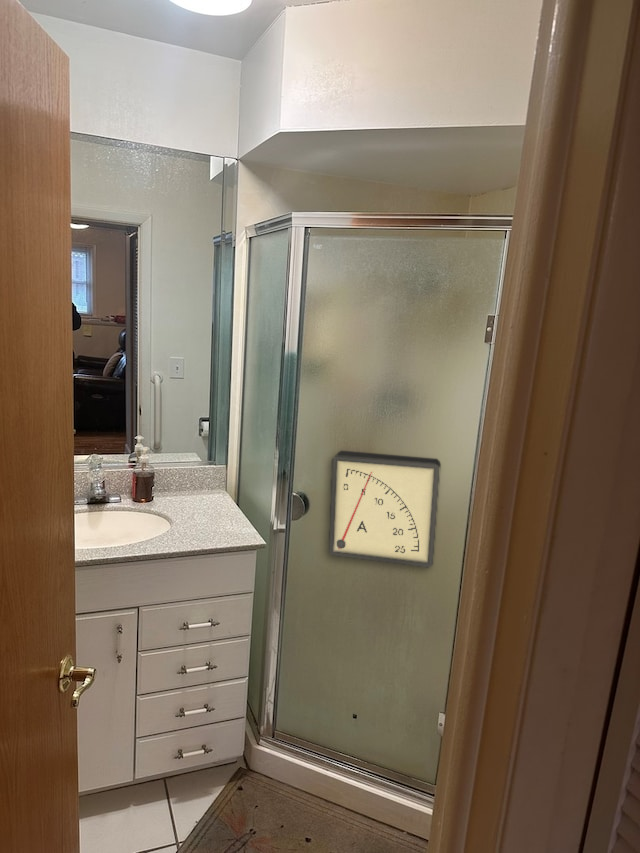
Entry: value=5 unit=A
